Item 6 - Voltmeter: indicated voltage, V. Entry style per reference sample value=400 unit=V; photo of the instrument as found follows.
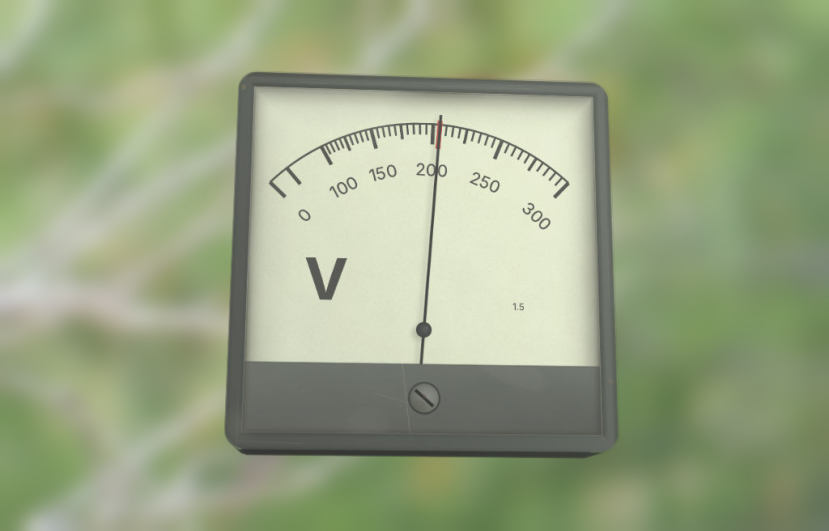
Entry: value=205 unit=V
